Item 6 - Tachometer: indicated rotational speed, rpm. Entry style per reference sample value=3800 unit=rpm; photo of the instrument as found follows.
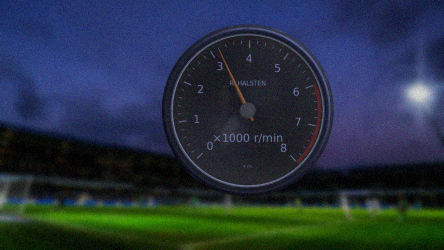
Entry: value=3200 unit=rpm
